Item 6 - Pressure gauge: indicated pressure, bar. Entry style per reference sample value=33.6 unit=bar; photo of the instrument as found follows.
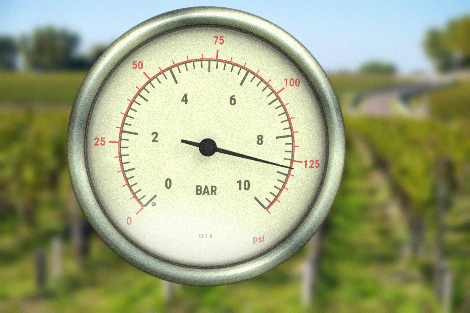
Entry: value=8.8 unit=bar
